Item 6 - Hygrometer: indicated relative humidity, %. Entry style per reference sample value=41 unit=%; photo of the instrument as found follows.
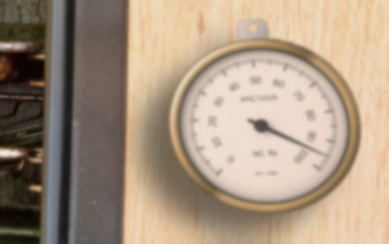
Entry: value=95 unit=%
